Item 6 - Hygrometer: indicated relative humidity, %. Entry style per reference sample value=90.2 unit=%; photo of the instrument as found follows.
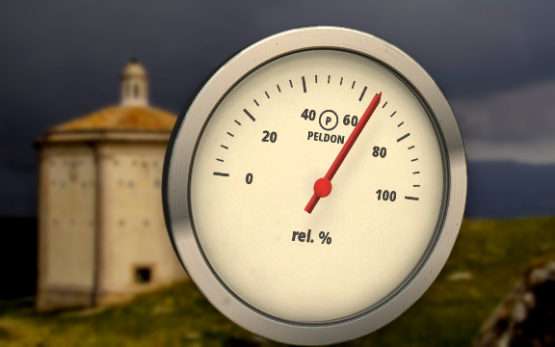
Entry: value=64 unit=%
